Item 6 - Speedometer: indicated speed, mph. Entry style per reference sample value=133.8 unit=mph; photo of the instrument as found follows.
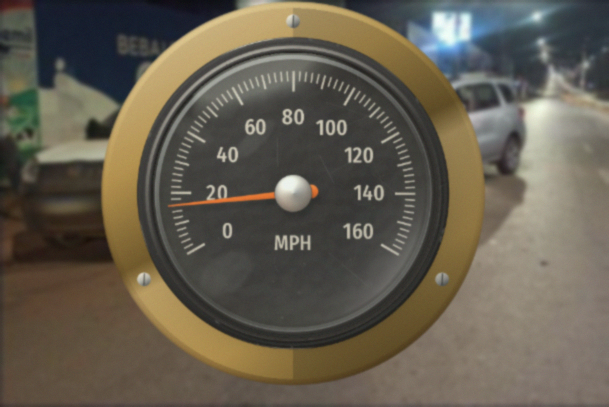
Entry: value=16 unit=mph
